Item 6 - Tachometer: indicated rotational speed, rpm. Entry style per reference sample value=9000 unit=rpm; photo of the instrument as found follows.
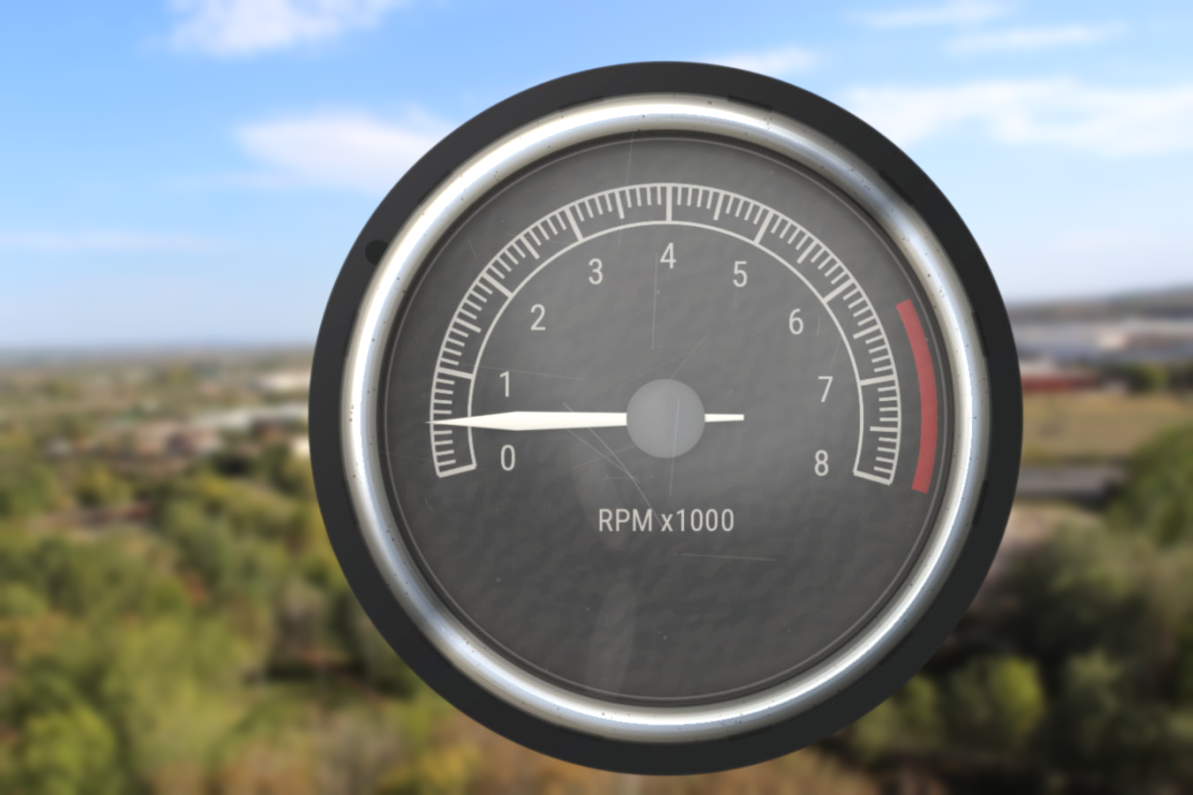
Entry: value=500 unit=rpm
